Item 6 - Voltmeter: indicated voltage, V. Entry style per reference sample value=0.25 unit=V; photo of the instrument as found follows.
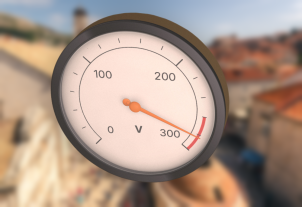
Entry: value=280 unit=V
